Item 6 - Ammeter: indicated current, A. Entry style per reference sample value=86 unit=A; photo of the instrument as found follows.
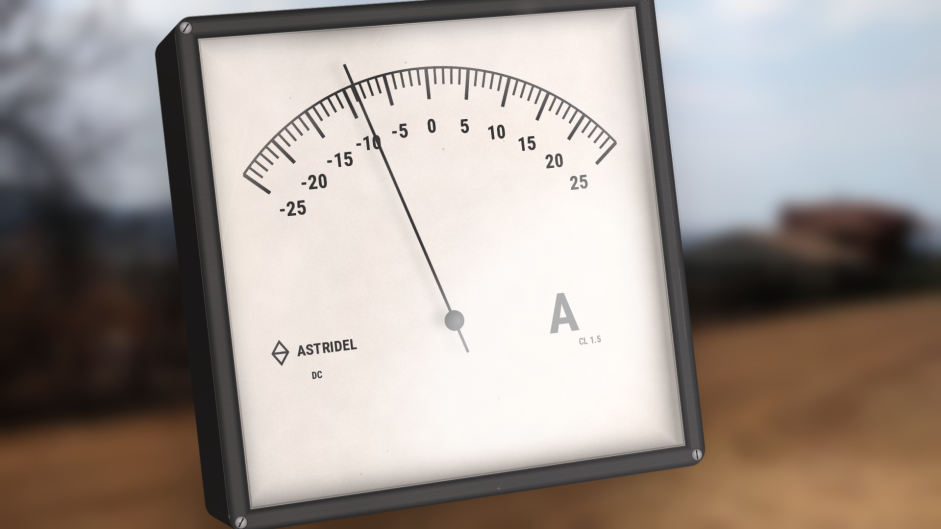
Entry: value=-9 unit=A
